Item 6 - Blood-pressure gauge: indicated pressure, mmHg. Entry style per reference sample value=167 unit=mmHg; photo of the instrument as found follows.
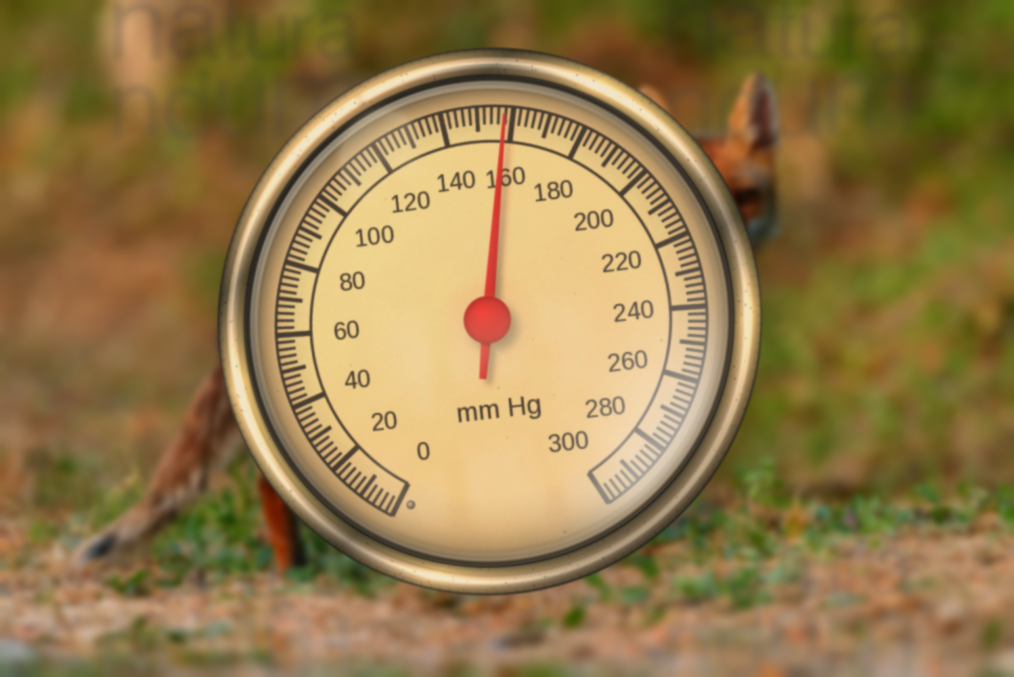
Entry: value=158 unit=mmHg
